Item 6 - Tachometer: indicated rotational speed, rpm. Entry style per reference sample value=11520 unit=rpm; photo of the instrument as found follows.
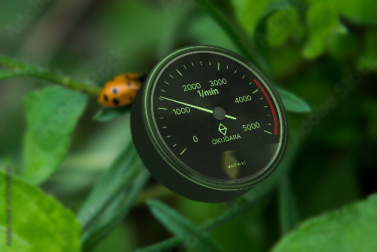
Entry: value=1200 unit=rpm
